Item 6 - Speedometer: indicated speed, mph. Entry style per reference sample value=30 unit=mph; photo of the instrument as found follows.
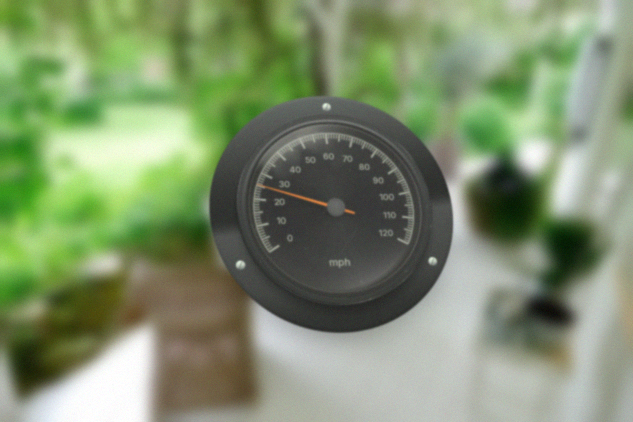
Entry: value=25 unit=mph
